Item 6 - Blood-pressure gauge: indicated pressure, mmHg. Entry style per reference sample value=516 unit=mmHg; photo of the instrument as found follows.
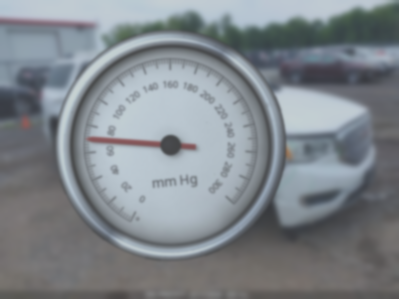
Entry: value=70 unit=mmHg
